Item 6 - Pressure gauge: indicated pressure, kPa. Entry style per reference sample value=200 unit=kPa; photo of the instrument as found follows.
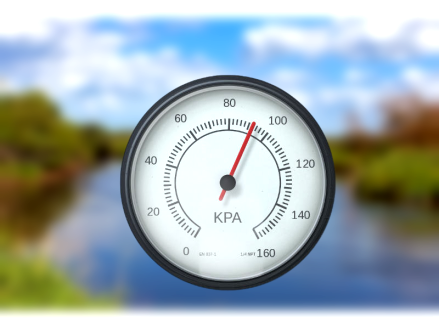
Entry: value=92 unit=kPa
